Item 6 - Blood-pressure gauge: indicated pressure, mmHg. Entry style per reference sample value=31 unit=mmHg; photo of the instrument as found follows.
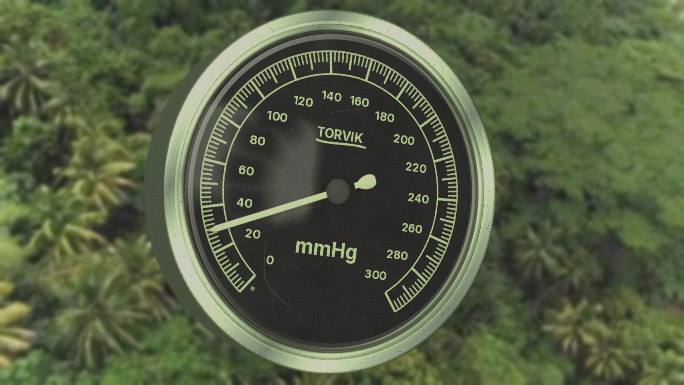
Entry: value=30 unit=mmHg
